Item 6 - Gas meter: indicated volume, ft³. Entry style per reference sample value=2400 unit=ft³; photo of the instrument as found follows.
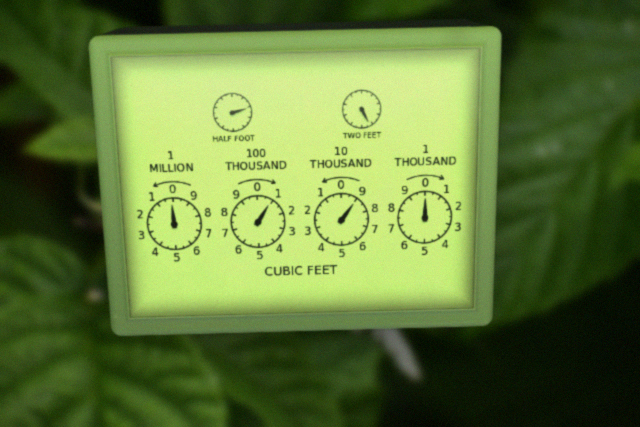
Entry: value=9000 unit=ft³
